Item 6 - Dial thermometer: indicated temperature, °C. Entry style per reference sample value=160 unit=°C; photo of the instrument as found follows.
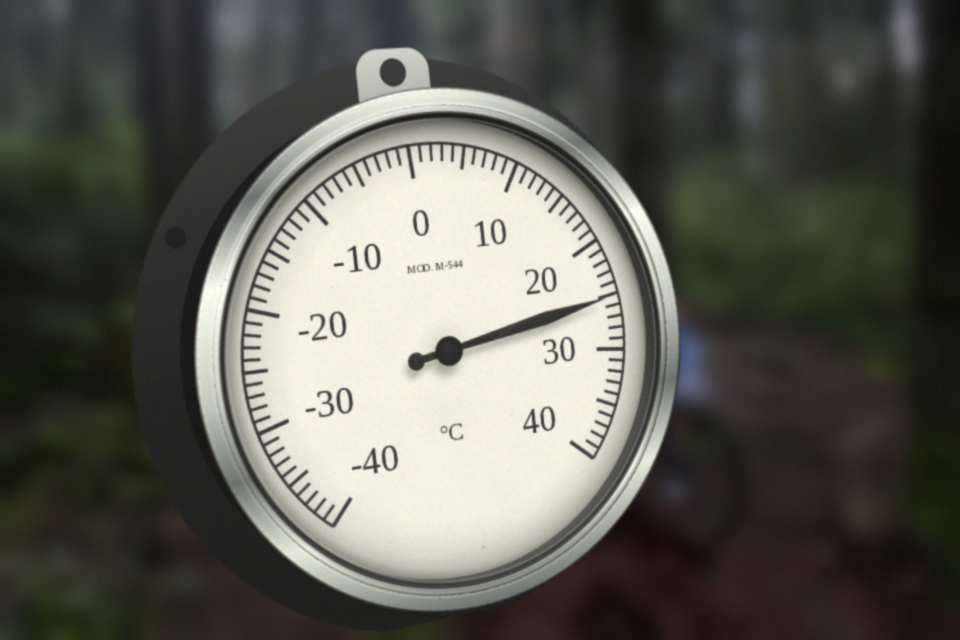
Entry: value=25 unit=°C
